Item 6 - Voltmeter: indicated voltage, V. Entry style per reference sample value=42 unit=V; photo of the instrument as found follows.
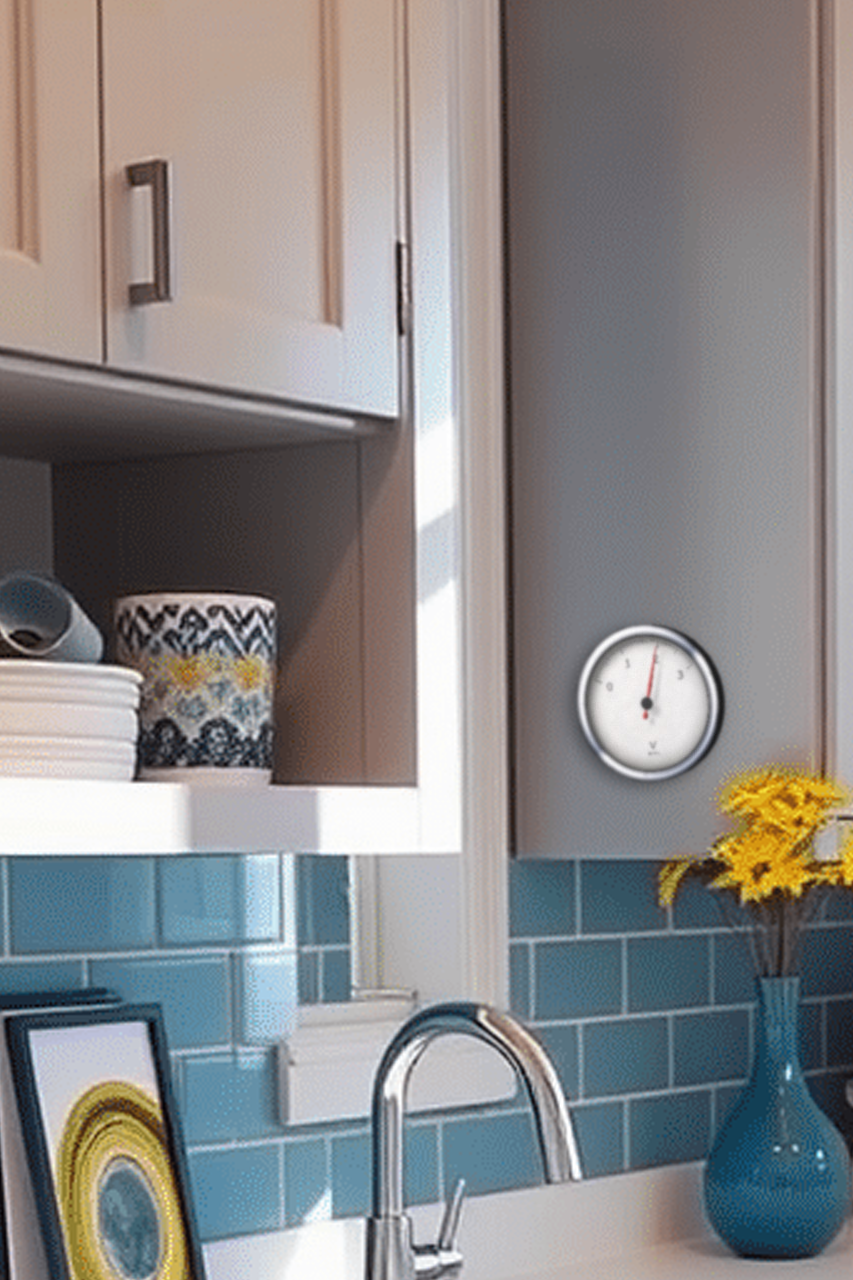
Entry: value=2 unit=V
